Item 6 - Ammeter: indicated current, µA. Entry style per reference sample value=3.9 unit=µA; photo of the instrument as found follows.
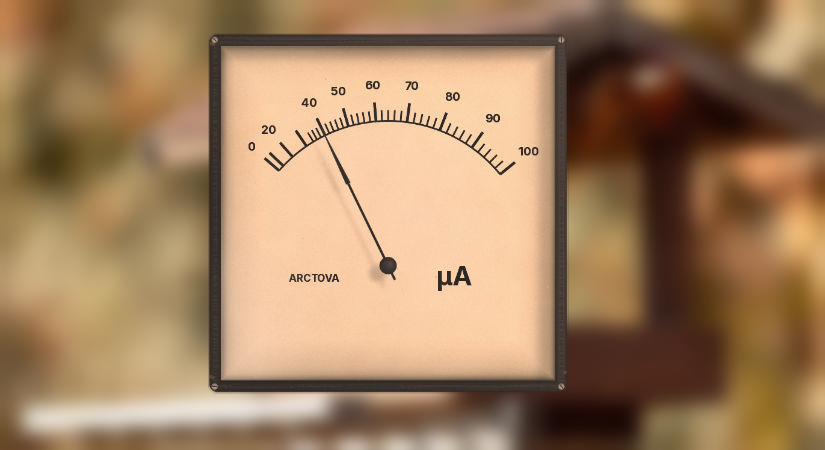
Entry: value=40 unit=µA
